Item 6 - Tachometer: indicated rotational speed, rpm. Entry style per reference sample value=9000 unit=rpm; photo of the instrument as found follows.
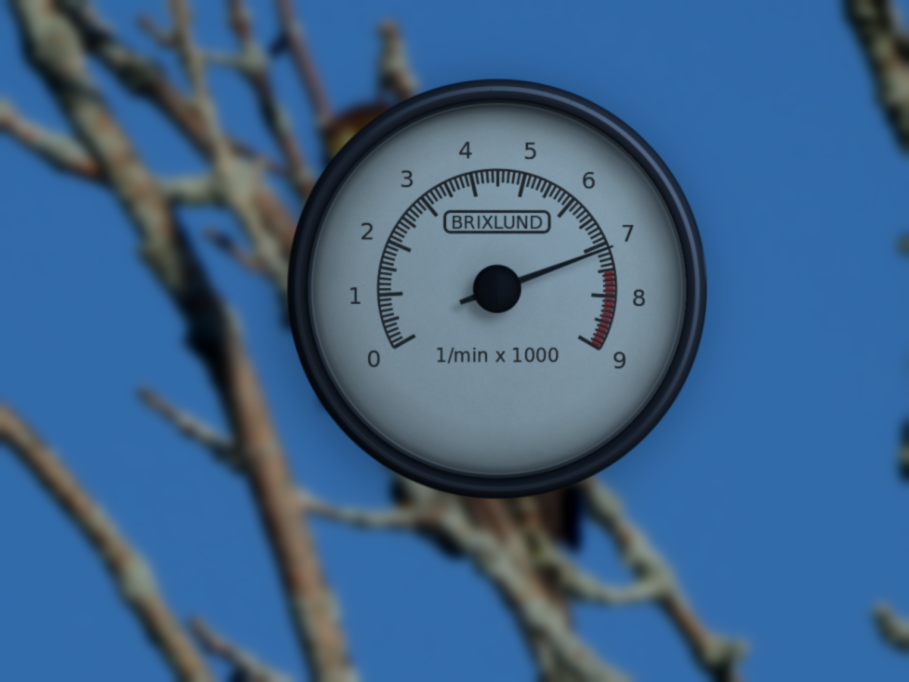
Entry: value=7100 unit=rpm
